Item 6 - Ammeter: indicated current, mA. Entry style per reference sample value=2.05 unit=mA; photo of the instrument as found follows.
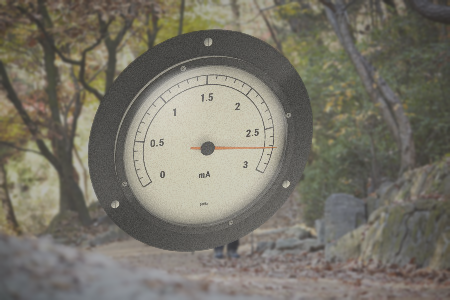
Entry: value=2.7 unit=mA
